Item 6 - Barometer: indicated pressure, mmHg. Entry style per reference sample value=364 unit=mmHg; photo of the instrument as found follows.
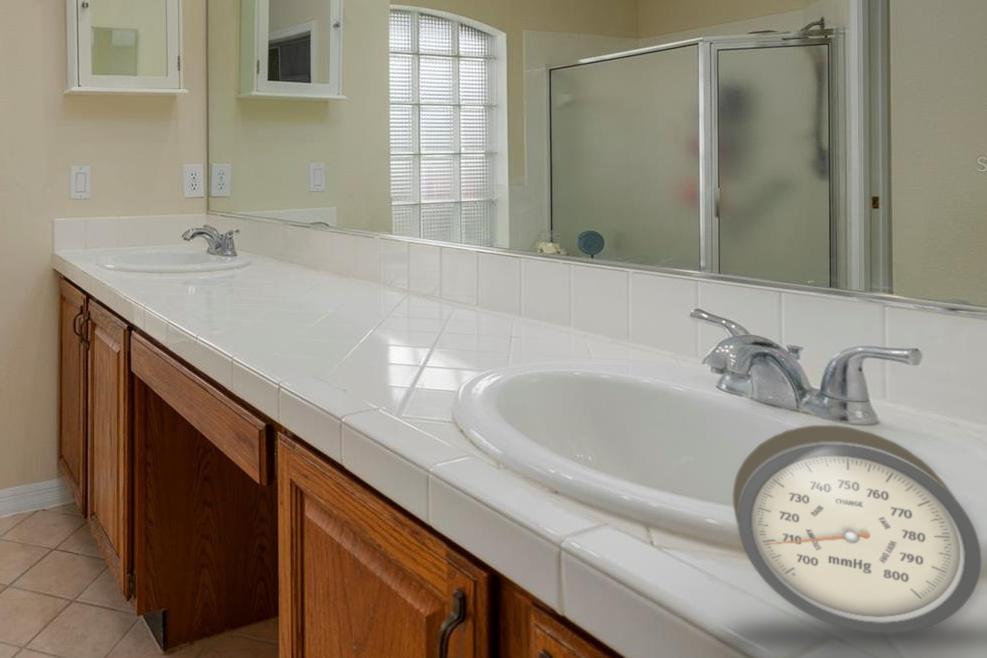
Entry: value=710 unit=mmHg
